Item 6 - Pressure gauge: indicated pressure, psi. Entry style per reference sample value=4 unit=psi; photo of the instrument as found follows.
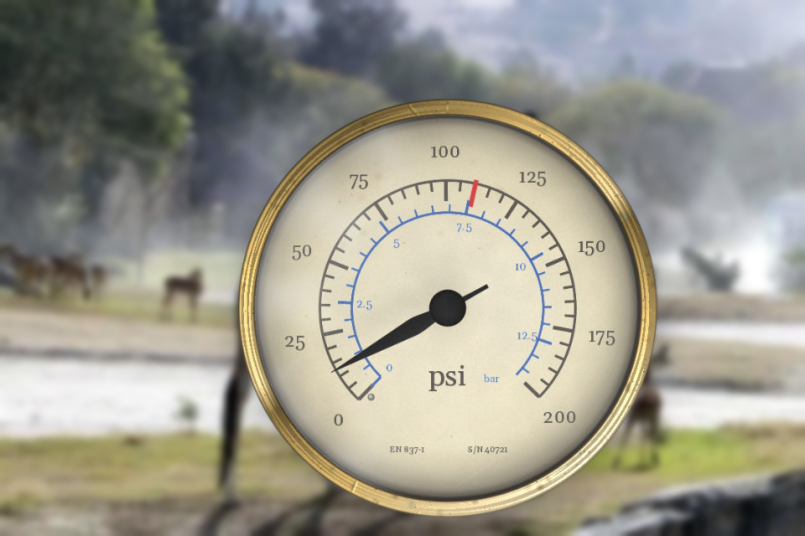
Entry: value=12.5 unit=psi
